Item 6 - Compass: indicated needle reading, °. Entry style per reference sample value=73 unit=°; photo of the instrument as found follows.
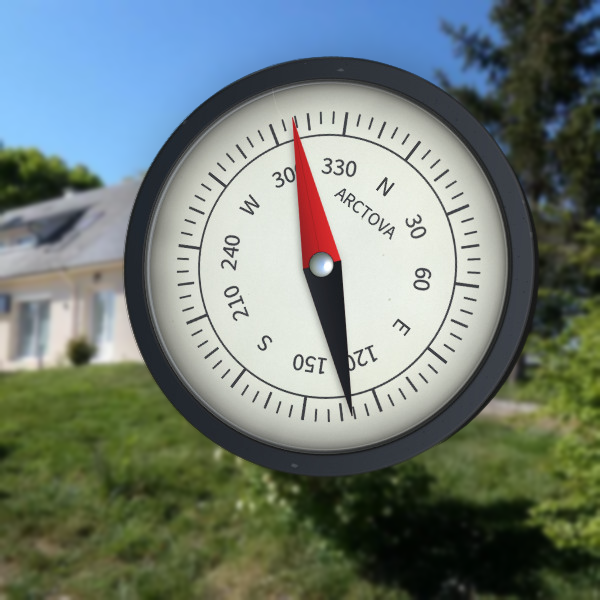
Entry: value=310 unit=°
